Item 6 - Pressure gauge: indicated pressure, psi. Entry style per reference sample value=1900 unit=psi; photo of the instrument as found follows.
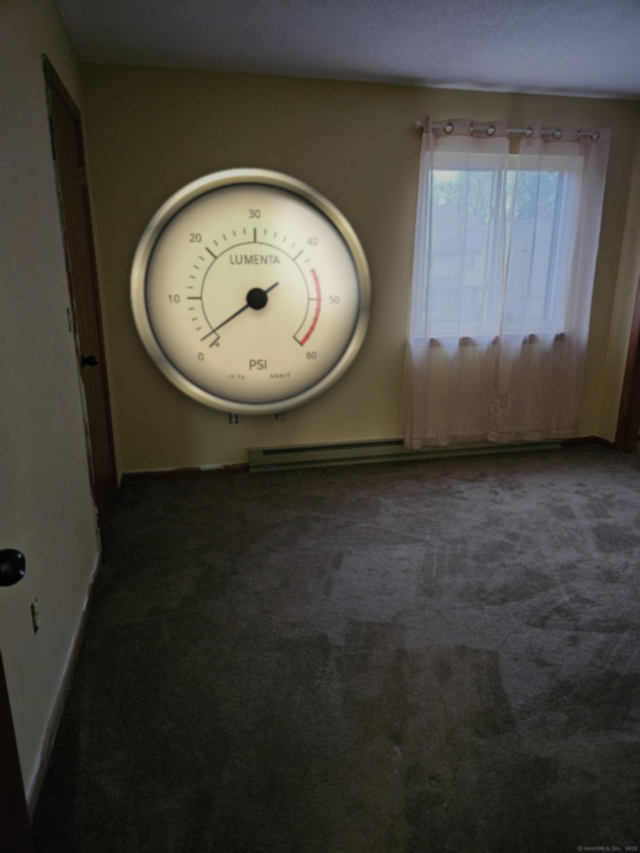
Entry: value=2 unit=psi
